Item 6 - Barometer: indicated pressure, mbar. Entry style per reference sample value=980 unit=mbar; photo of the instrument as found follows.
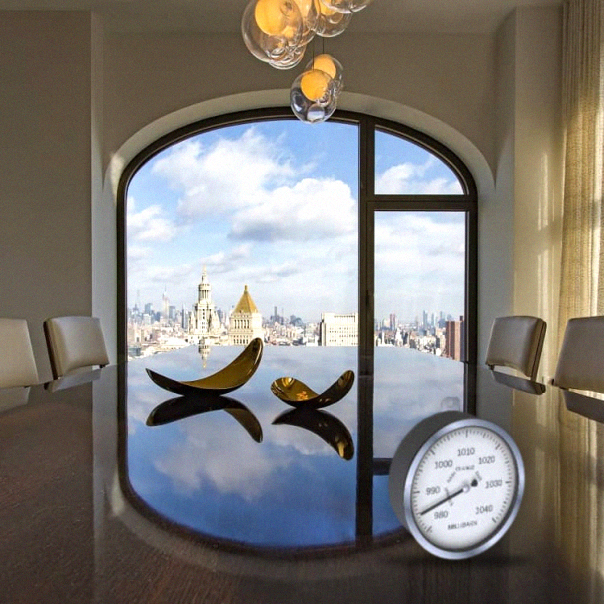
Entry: value=985 unit=mbar
